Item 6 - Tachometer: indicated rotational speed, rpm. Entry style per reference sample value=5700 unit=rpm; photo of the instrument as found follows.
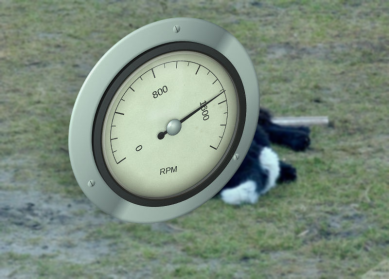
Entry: value=1500 unit=rpm
